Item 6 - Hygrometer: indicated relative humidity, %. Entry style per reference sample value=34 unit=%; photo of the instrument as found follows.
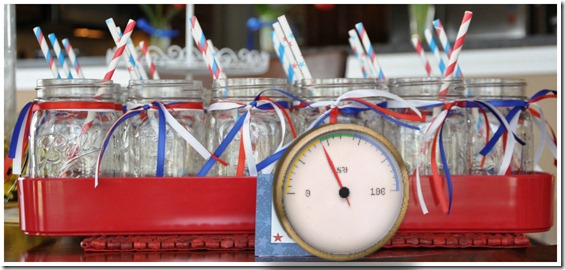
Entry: value=36 unit=%
